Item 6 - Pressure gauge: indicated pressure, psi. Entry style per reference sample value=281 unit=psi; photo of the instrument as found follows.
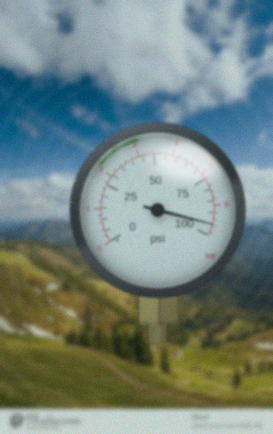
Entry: value=95 unit=psi
